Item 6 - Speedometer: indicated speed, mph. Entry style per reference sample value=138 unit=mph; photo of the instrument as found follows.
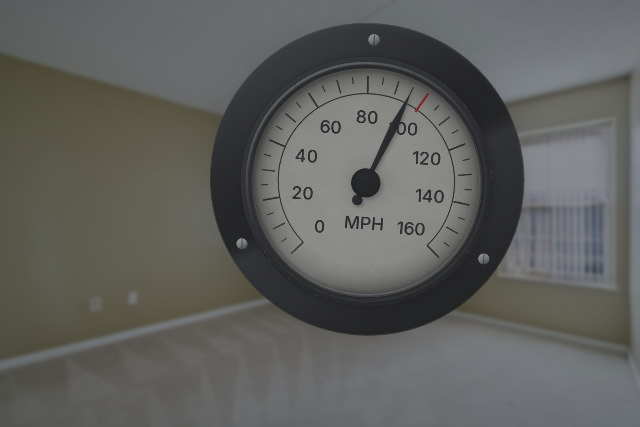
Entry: value=95 unit=mph
